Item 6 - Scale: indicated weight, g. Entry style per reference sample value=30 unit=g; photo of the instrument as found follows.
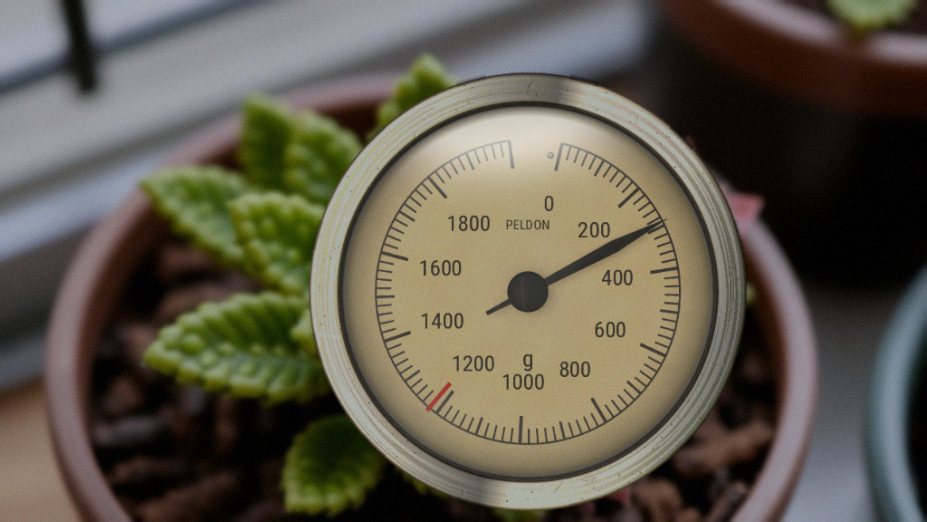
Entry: value=290 unit=g
